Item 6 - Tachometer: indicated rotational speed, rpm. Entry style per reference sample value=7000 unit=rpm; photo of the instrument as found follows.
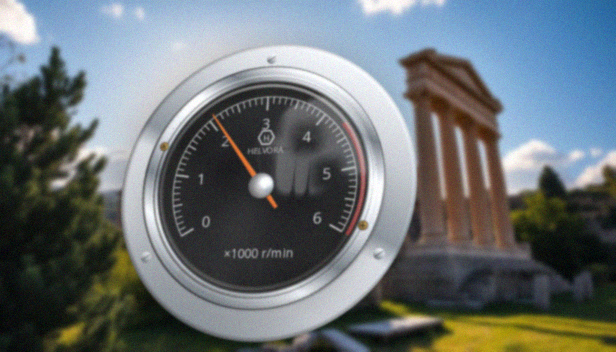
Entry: value=2100 unit=rpm
